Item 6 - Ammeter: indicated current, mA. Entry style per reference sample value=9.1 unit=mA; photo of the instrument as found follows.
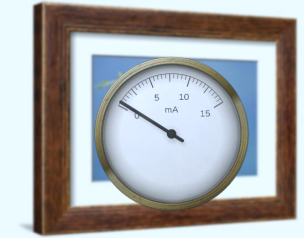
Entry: value=0.5 unit=mA
